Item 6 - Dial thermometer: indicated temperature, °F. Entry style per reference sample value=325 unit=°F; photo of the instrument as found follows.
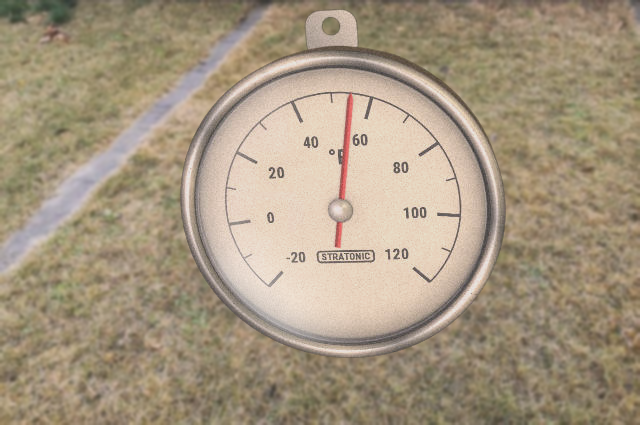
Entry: value=55 unit=°F
